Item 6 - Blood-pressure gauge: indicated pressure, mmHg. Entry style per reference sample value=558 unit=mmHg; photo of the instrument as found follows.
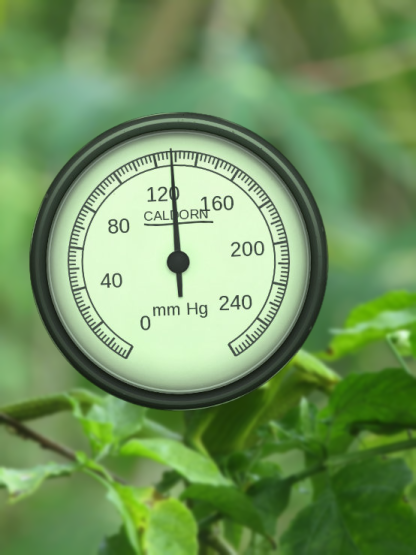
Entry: value=128 unit=mmHg
